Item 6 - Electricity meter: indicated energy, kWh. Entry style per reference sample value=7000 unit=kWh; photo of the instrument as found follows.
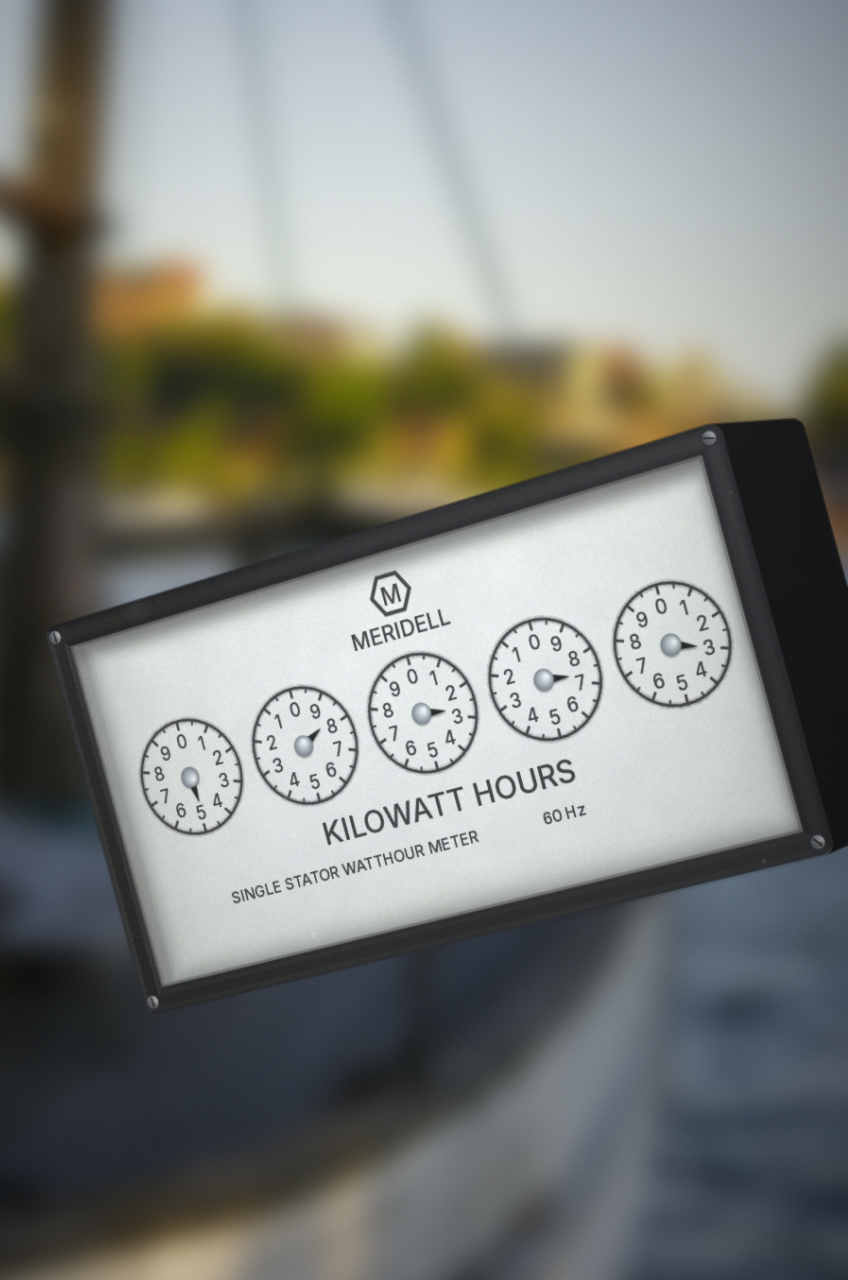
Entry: value=48273 unit=kWh
